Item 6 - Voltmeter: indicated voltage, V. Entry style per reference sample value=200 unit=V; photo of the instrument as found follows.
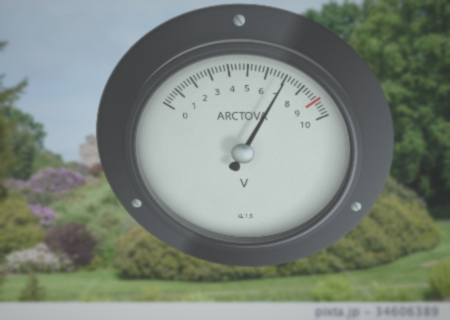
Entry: value=7 unit=V
